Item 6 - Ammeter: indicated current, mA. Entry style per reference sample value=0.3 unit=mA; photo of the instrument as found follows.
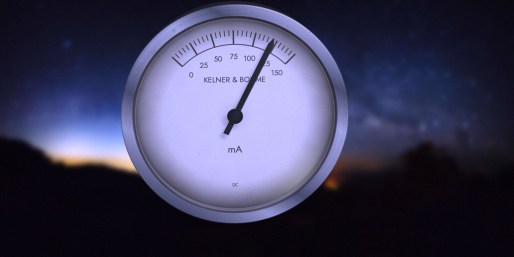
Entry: value=120 unit=mA
